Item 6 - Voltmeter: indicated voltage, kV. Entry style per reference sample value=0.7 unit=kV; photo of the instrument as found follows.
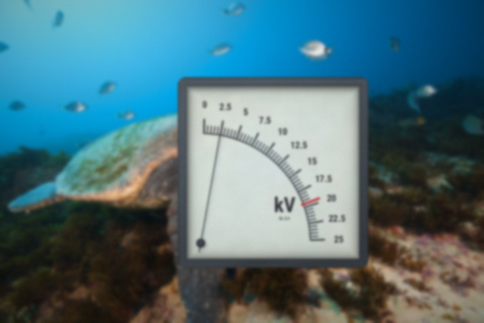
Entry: value=2.5 unit=kV
